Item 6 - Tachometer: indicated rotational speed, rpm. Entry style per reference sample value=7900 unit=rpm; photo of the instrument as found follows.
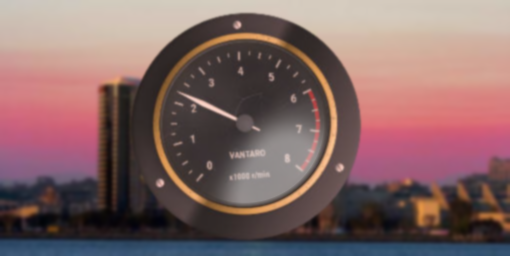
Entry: value=2250 unit=rpm
